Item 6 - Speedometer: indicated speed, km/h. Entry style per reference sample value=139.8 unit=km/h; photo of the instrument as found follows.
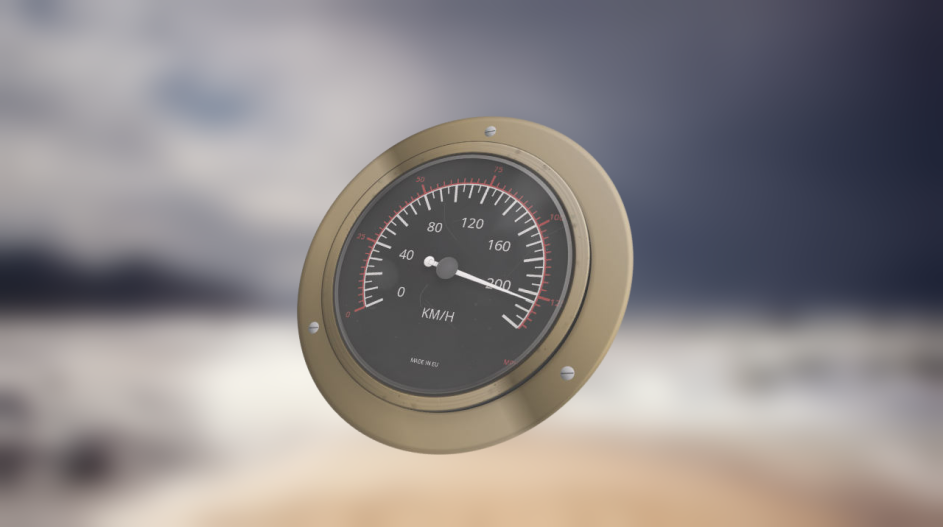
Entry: value=205 unit=km/h
